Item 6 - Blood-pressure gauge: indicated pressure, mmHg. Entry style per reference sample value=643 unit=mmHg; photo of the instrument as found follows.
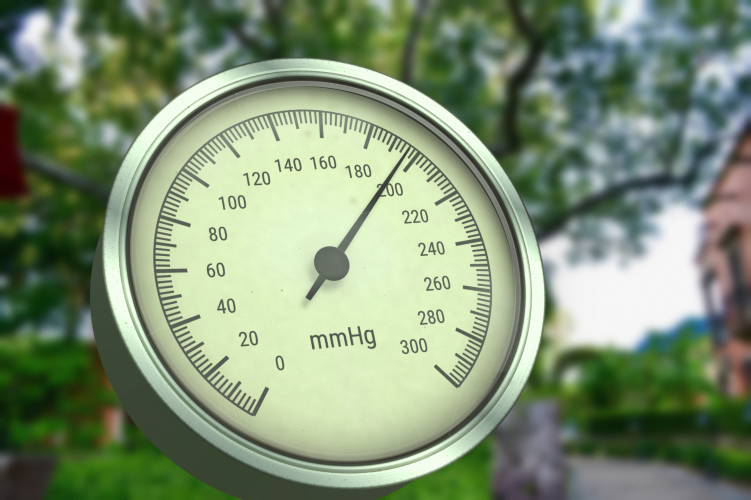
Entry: value=196 unit=mmHg
